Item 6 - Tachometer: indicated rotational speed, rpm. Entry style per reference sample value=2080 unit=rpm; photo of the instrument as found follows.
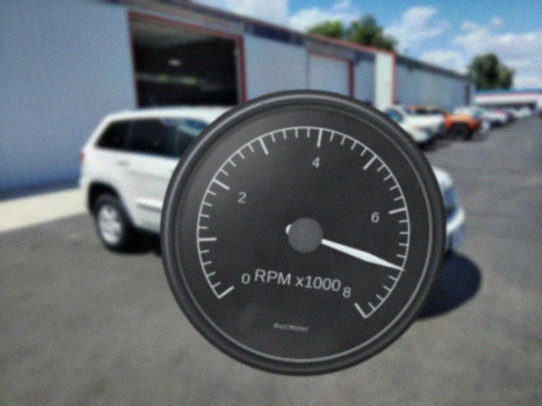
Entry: value=7000 unit=rpm
